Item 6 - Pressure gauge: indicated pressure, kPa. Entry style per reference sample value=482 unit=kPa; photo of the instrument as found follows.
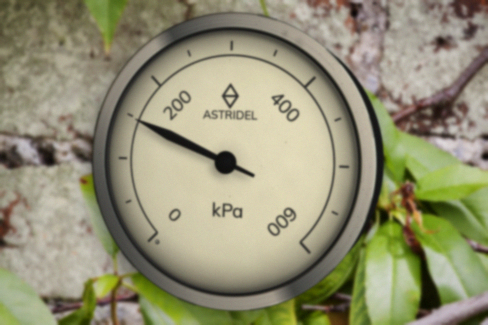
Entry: value=150 unit=kPa
